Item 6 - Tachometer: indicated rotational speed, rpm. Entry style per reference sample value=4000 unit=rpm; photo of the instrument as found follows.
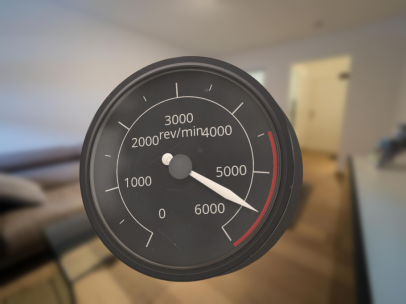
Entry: value=5500 unit=rpm
